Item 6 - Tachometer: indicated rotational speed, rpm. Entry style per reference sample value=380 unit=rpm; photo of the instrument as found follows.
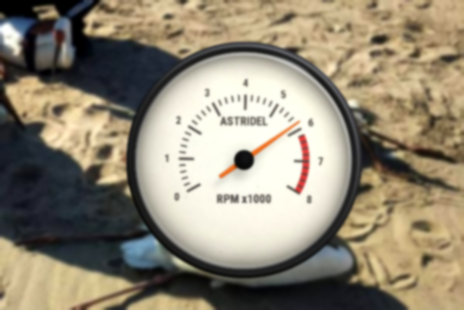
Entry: value=5800 unit=rpm
